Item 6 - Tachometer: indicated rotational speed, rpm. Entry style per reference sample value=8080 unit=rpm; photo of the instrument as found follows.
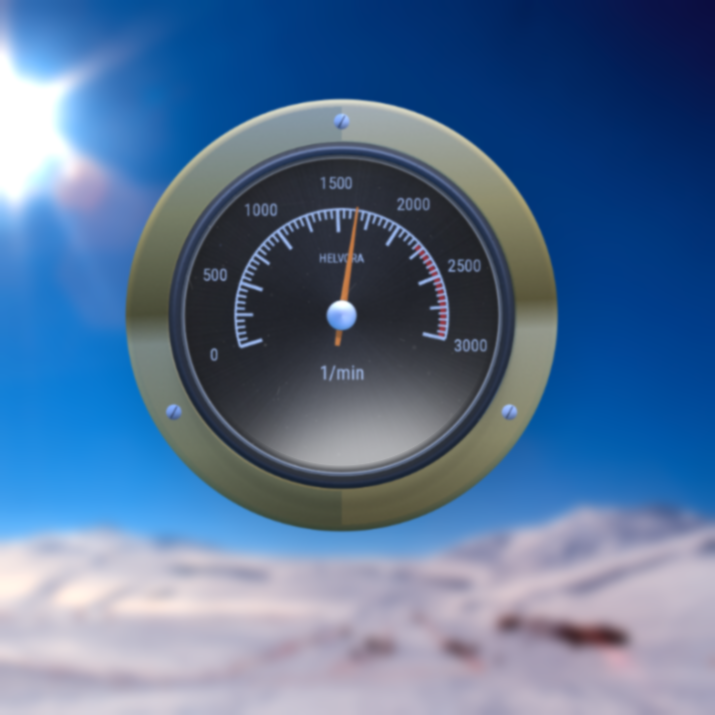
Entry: value=1650 unit=rpm
